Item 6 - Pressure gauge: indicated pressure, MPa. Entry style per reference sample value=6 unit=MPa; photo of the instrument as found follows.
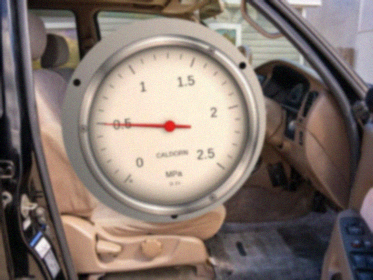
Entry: value=0.5 unit=MPa
